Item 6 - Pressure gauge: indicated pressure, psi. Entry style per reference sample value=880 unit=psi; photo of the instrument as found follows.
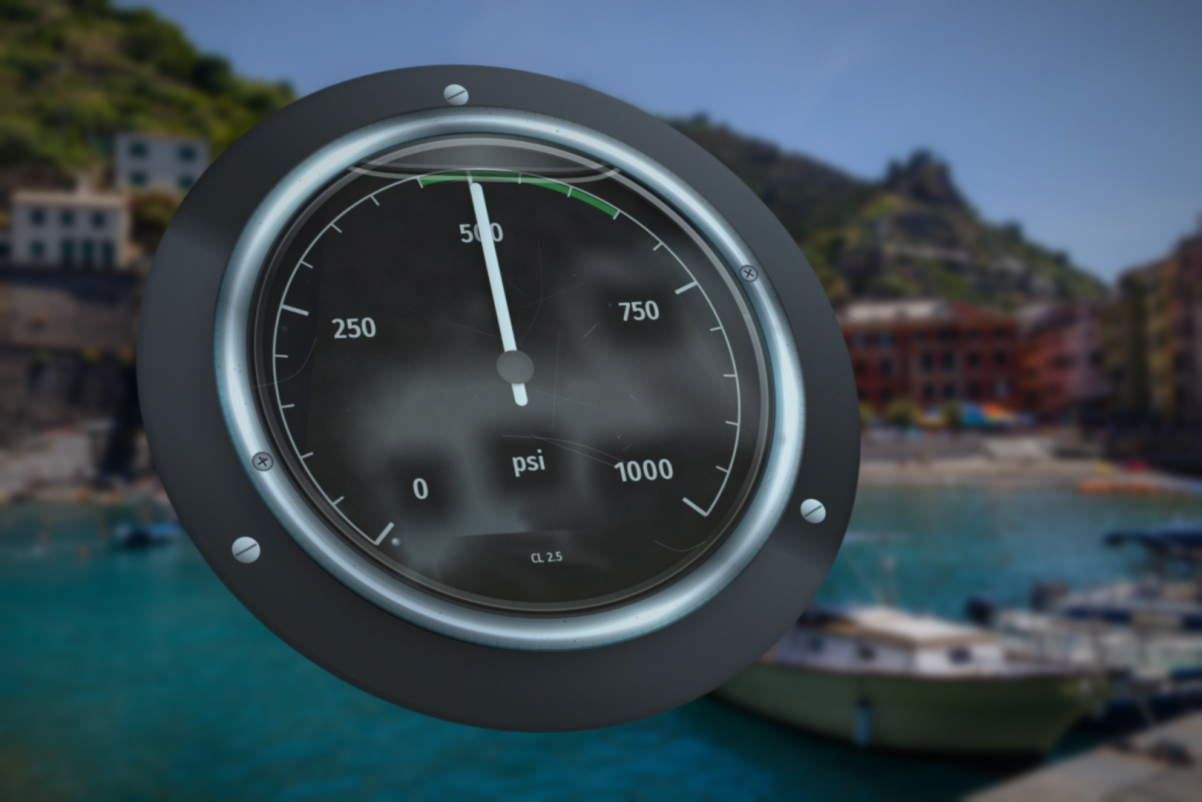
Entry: value=500 unit=psi
